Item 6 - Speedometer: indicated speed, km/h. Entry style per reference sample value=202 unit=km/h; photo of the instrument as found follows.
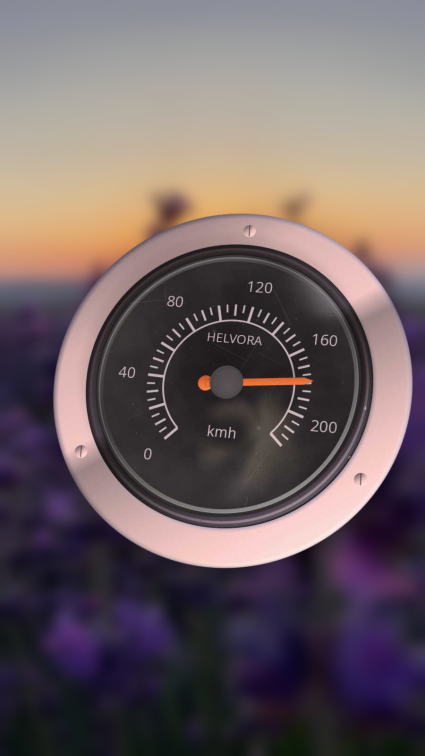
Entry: value=180 unit=km/h
